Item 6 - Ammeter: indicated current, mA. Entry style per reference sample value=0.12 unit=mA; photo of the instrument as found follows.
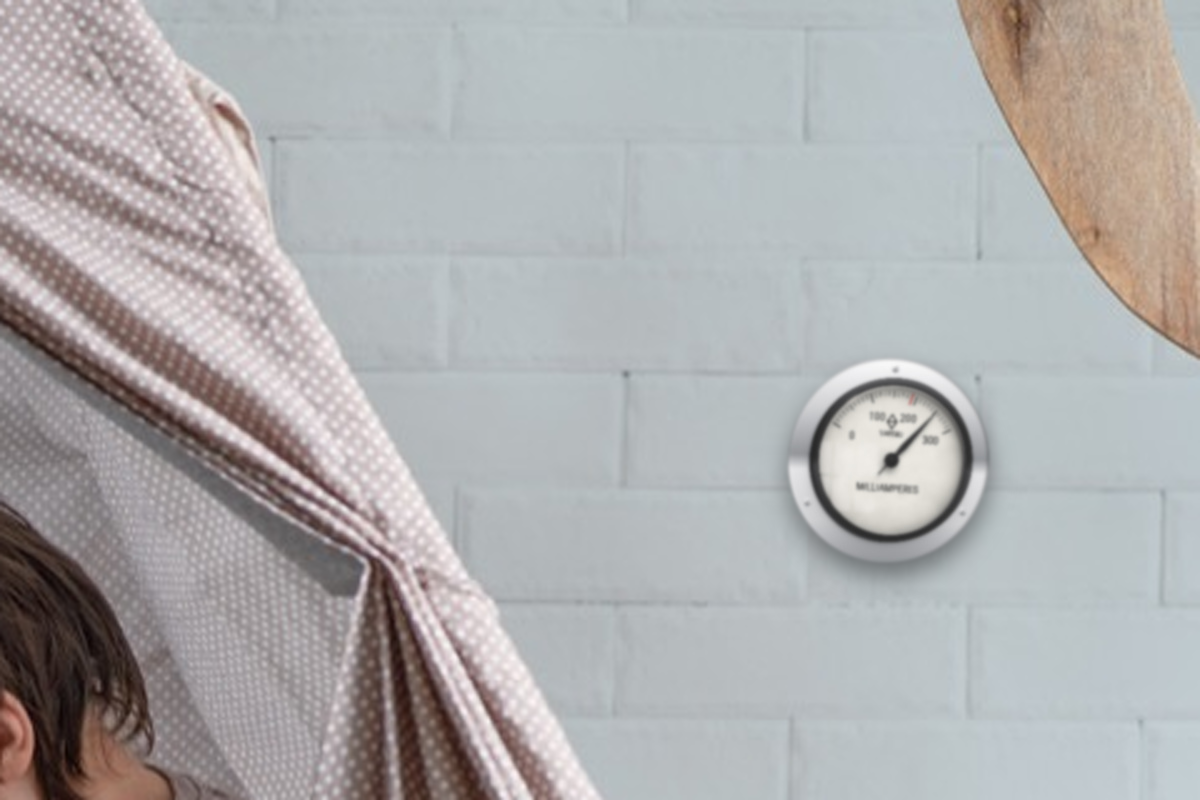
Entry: value=250 unit=mA
